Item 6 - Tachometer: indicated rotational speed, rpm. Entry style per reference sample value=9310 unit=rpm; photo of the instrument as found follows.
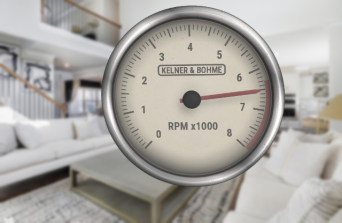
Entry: value=6500 unit=rpm
